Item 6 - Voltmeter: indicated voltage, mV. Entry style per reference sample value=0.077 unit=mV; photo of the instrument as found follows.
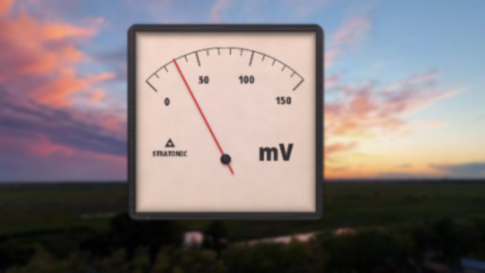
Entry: value=30 unit=mV
